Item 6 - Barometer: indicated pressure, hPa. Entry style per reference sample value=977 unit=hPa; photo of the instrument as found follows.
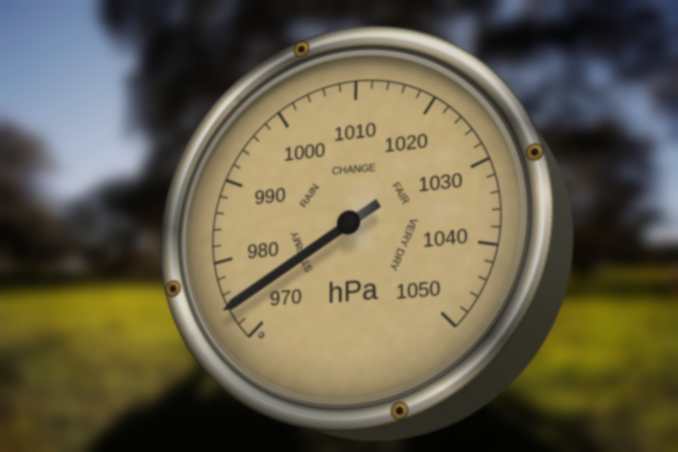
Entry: value=974 unit=hPa
